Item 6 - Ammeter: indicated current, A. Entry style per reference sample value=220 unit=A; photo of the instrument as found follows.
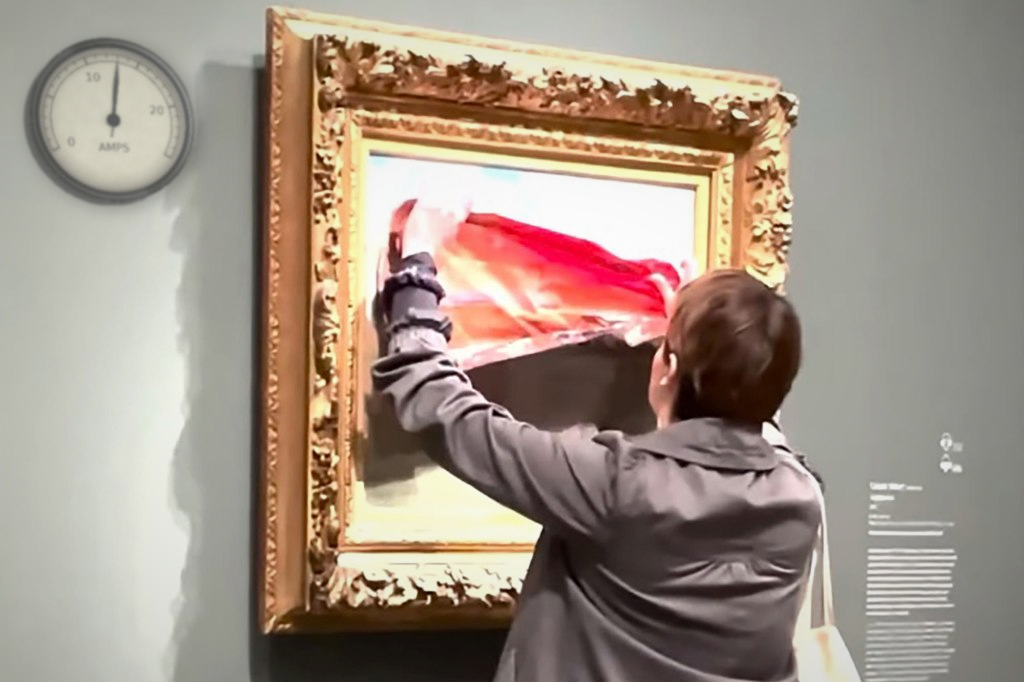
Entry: value=13 unit=A
